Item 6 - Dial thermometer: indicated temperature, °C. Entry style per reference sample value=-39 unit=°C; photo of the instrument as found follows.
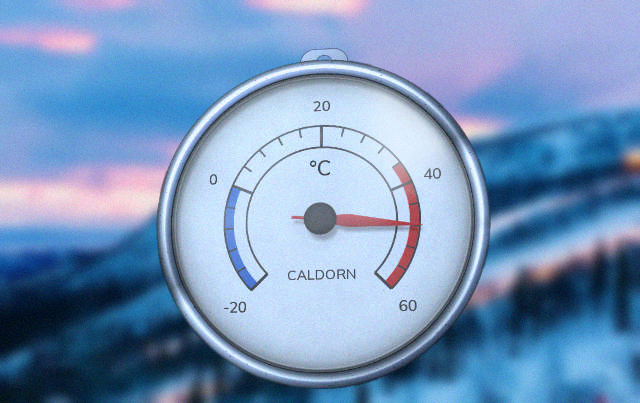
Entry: value=48 unit=°C
